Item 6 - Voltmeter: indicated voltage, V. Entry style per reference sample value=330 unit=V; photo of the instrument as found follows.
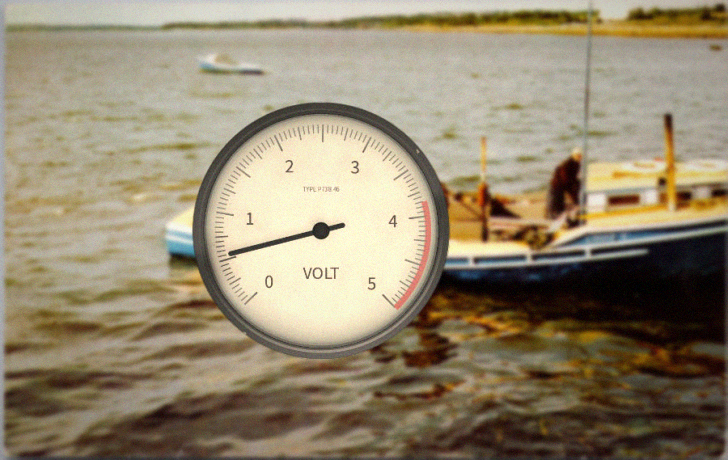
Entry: value=0.55 unit=V
